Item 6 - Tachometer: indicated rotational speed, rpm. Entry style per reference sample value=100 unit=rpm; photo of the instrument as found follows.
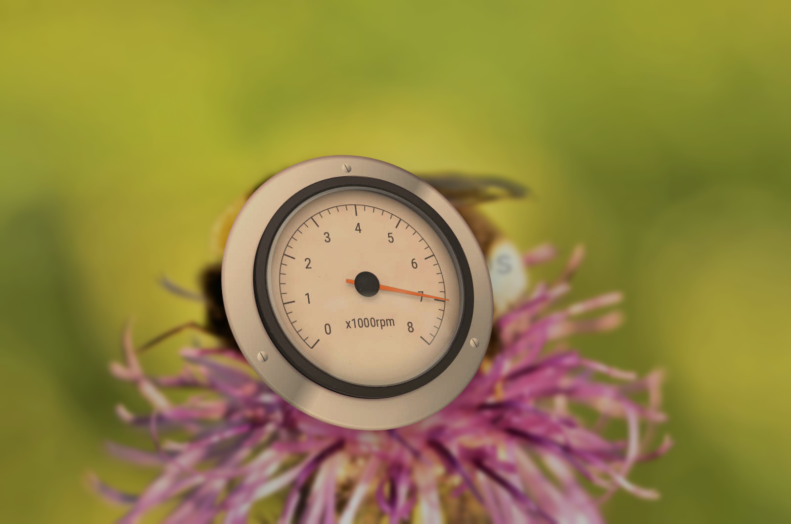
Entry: value=7000 unit=rpm
